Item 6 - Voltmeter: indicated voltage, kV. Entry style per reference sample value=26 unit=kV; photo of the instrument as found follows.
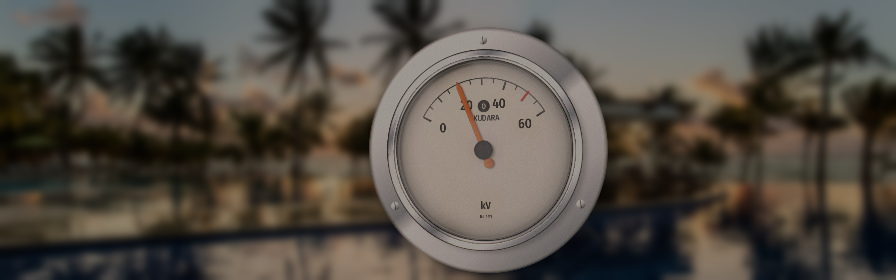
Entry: value=20 unit=kV
